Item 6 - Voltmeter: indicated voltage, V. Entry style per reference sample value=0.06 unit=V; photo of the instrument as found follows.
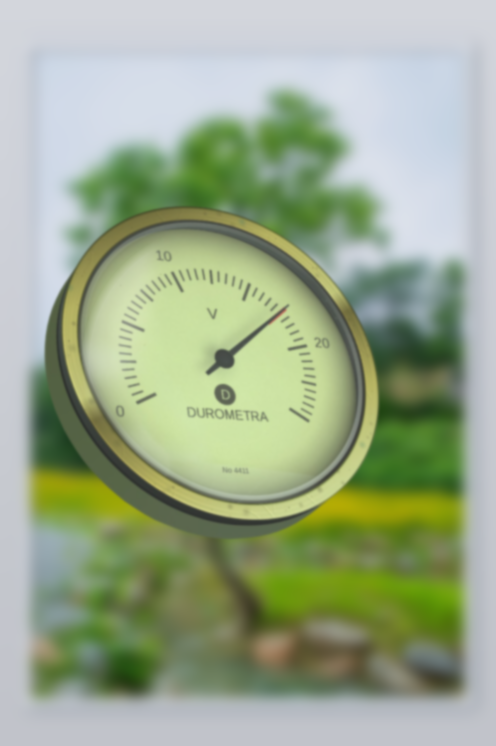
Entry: value=17.5 unit=V
